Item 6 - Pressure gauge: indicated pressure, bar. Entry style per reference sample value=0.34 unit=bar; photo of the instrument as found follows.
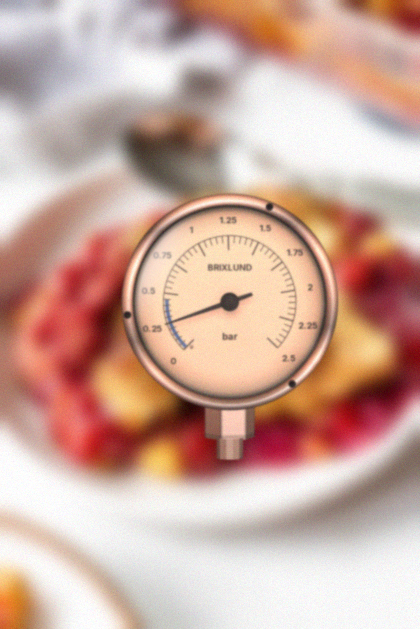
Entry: value=0.25 unit=bar
